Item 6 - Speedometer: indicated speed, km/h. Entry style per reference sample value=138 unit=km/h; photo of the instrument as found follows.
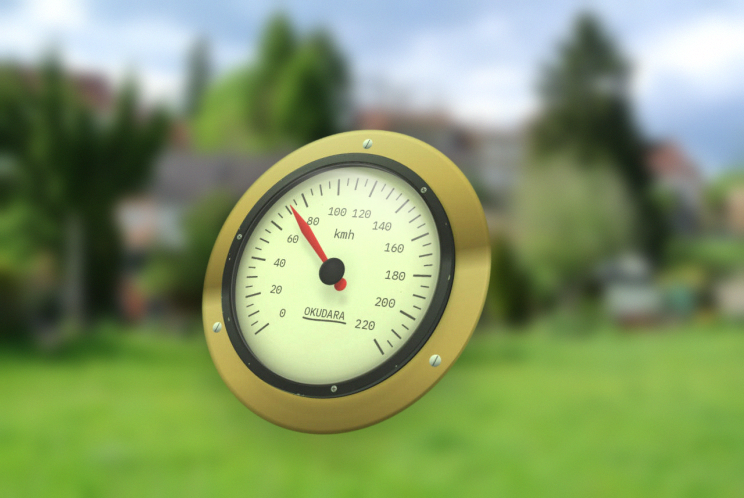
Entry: value=72.5 unit=km/h
